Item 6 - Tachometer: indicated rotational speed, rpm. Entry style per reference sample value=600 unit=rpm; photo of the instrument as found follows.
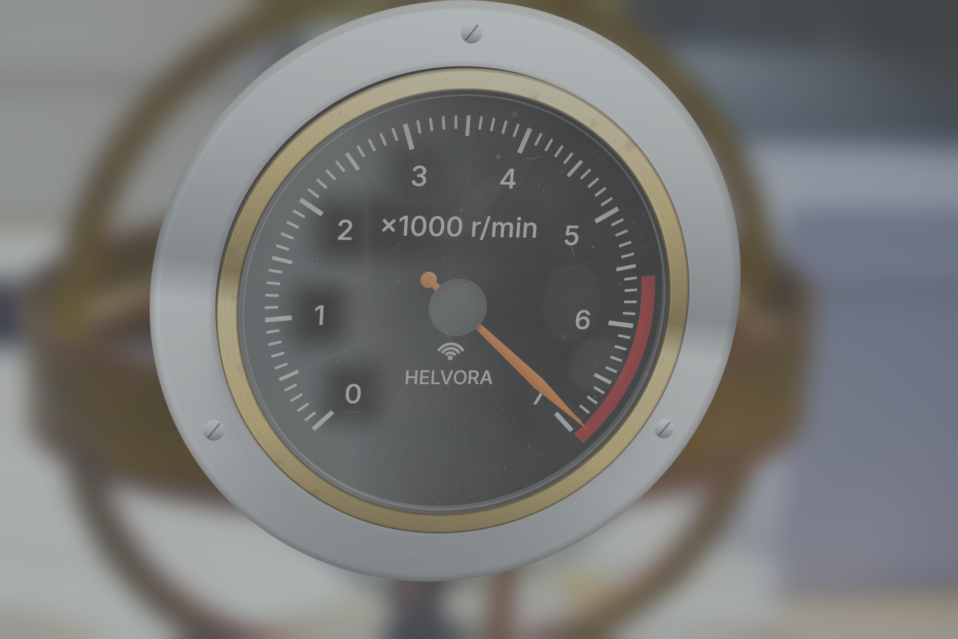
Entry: value=6900 unit=rpm
